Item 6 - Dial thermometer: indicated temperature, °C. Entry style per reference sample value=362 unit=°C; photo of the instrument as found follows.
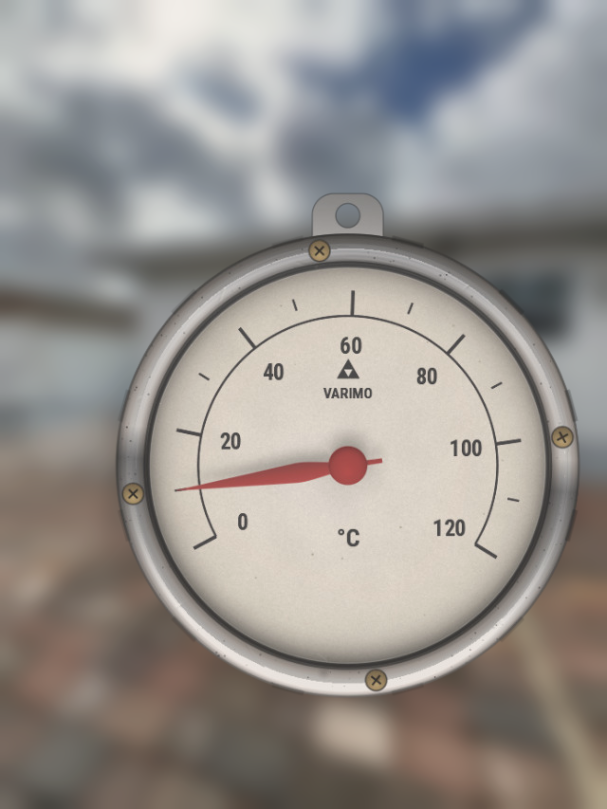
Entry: value=10 unit=°C
